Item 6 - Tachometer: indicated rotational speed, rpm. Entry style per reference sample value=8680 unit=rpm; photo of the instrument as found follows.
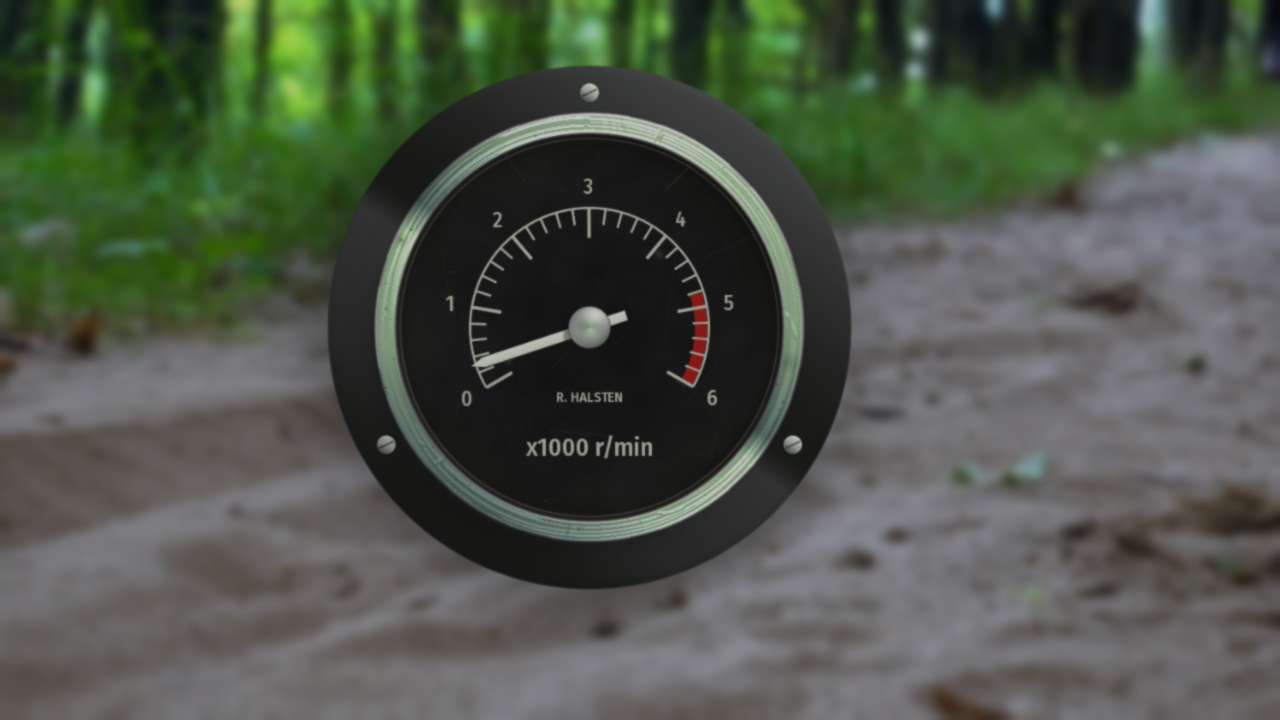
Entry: value=300 unit=rpm
